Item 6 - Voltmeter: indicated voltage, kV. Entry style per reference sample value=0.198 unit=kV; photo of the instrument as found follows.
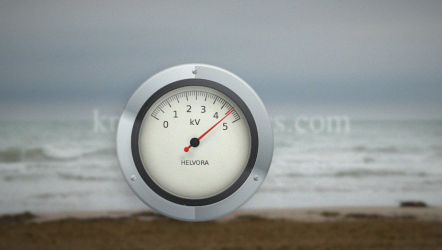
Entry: value=4.5 unit=kV
